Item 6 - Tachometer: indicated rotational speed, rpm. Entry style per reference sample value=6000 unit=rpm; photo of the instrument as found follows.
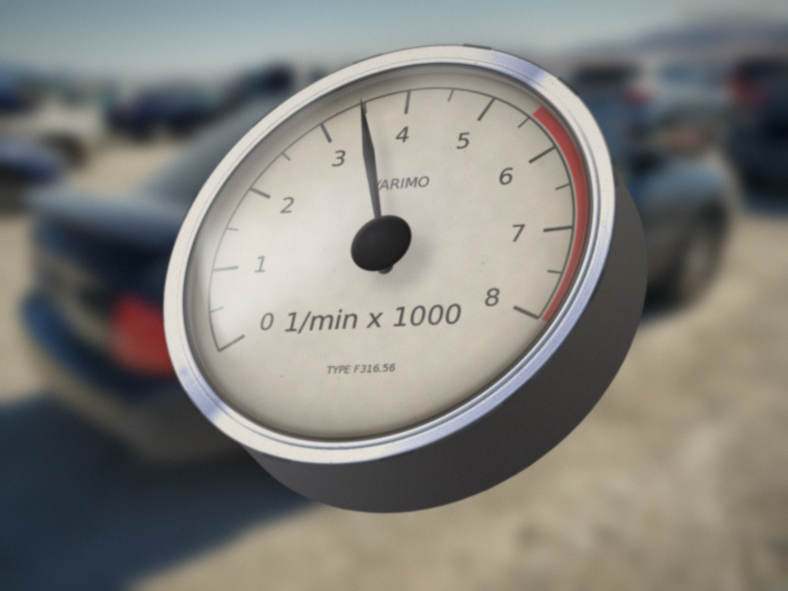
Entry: value=3500 unit=rpm
